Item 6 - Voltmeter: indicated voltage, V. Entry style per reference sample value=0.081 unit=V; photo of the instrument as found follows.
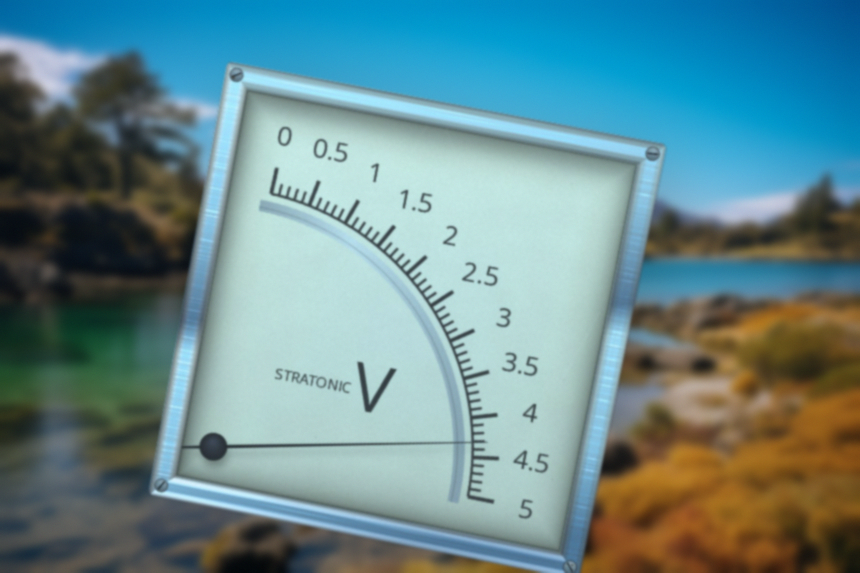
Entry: value=4.3 unit=V
